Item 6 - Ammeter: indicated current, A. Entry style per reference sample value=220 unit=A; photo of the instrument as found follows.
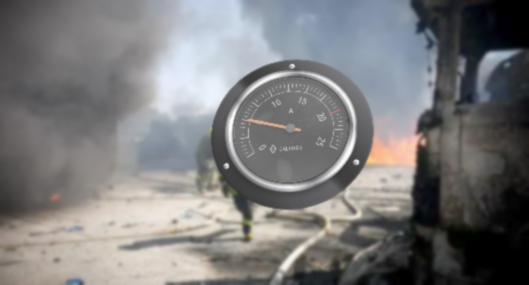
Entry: value=5 unit=A
